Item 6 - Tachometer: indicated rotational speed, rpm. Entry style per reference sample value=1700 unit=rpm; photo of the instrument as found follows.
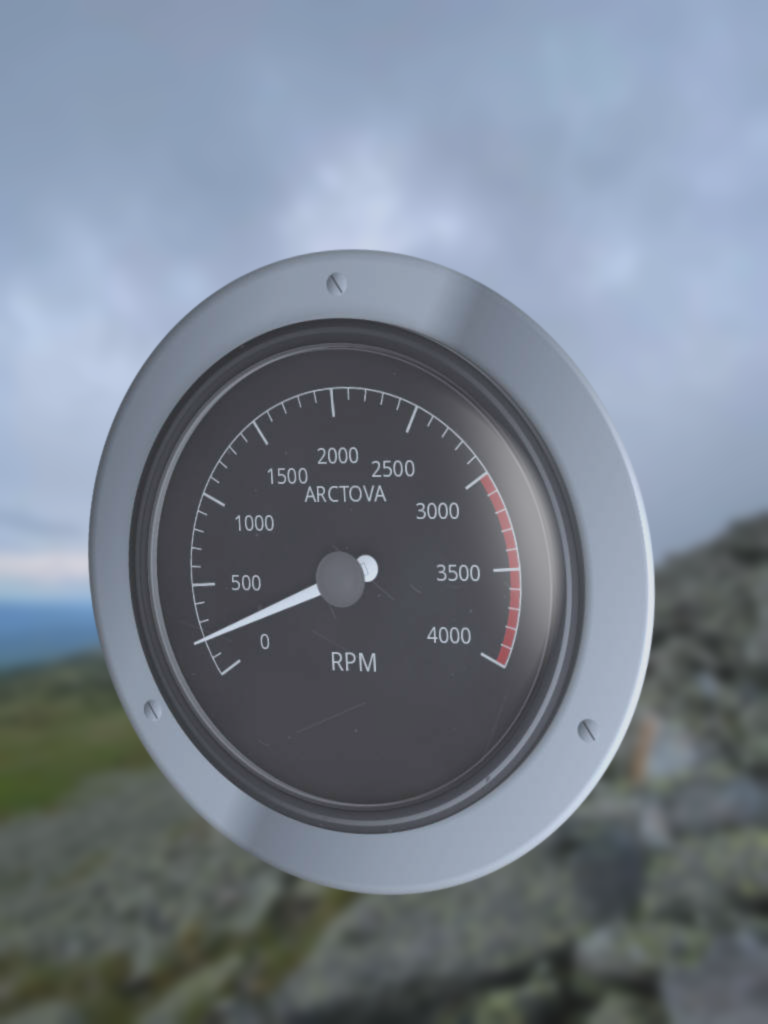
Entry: value=200 unit=rpm
